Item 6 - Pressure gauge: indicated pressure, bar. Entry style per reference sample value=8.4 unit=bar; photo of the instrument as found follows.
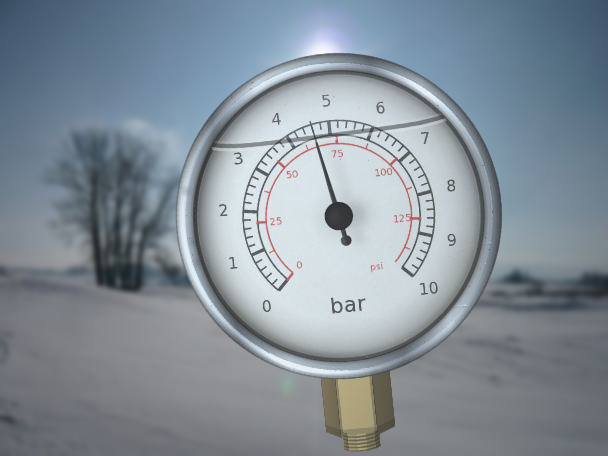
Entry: value=4.6 unit=bar
